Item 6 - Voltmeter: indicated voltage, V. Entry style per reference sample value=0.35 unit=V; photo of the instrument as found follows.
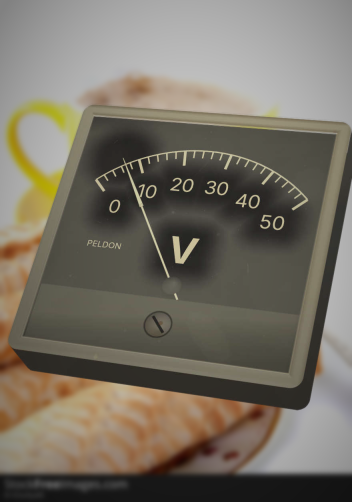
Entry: value=7 unit=V
